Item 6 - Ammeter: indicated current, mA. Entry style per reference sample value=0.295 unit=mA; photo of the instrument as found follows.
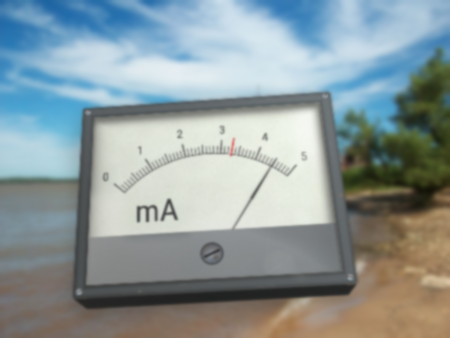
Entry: value=4.5 unit=mA
